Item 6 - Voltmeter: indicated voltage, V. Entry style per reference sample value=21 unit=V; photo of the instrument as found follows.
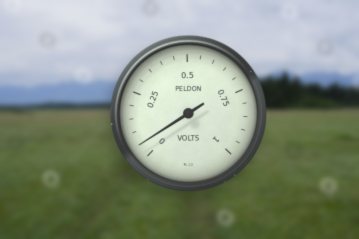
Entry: value=0.05 unit=V
